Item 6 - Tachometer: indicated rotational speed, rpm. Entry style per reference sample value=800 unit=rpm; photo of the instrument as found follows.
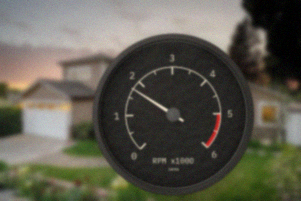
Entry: value=1750 unit=rpm
